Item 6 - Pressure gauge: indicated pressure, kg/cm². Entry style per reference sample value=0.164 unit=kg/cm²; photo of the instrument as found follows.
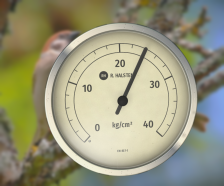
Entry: value=24 unit=kg/cm²
